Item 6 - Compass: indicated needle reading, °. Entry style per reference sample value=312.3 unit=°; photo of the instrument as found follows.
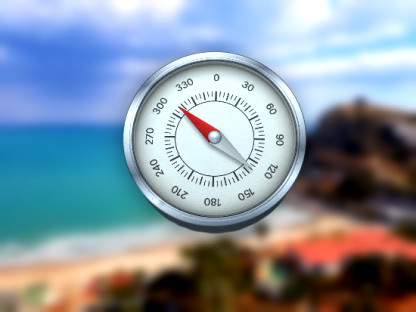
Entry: value=310 unit=°
